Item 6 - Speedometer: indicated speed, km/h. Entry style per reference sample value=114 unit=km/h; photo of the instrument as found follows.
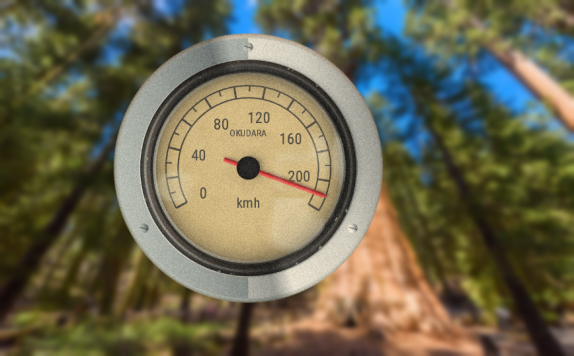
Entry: value=210 unit=km/h
